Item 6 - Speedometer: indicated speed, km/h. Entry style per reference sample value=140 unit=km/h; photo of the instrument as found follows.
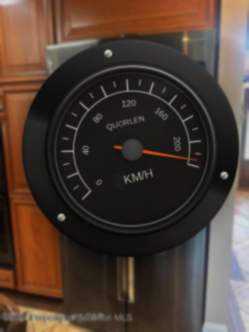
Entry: value=215 unit=km/h
